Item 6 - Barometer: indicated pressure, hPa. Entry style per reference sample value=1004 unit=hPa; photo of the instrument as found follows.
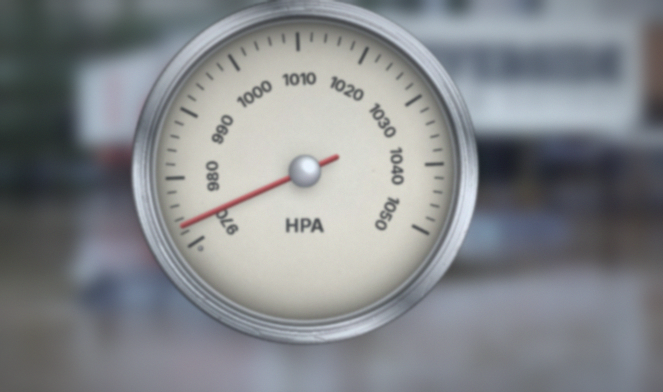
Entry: value=973 unit=hPa
